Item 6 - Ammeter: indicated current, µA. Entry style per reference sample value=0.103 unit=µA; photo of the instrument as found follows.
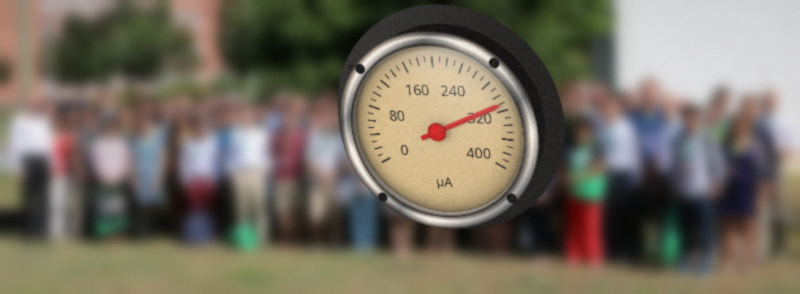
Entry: value=310 unit=µA
